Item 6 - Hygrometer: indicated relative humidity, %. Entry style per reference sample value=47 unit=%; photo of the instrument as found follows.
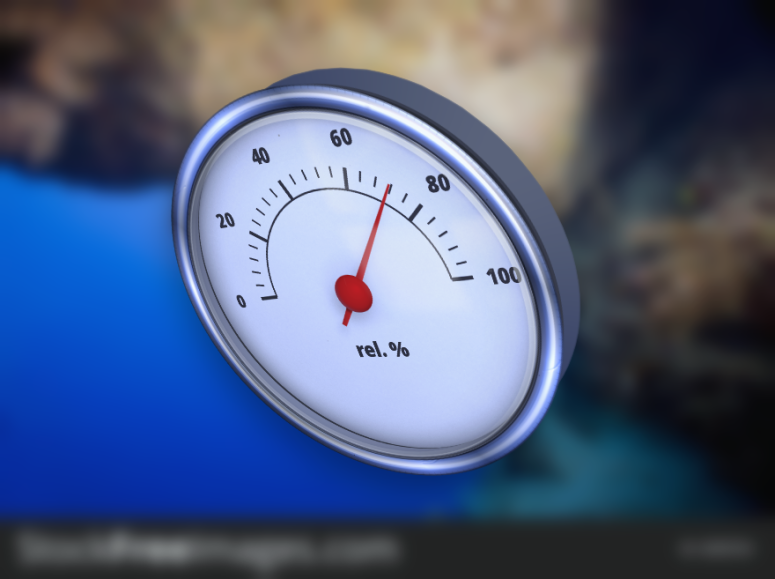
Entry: value=72 unit=%
